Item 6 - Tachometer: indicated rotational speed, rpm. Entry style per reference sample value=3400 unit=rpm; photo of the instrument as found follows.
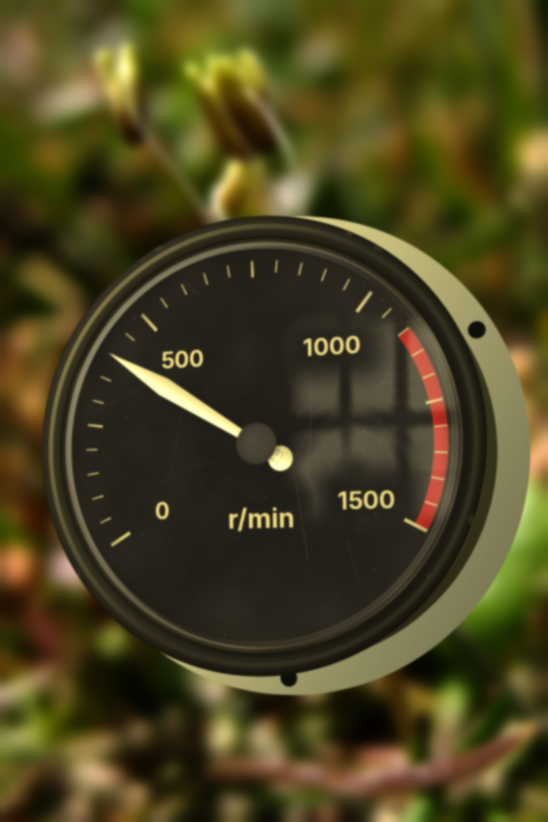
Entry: value=400 unit=rpm
